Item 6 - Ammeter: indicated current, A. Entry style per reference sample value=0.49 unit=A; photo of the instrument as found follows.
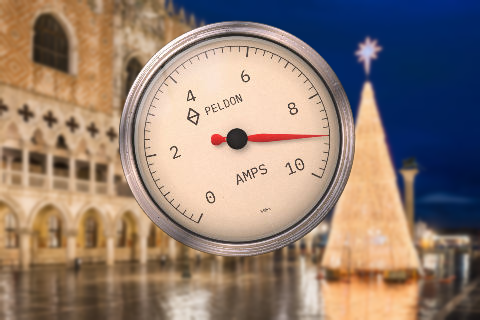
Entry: value=9 unit=A
